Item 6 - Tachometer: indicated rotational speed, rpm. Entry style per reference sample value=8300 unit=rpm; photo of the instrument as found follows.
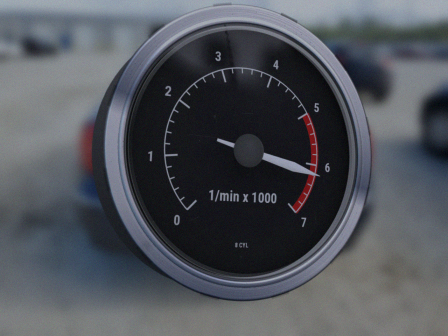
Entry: value=6200 unit=rpm
